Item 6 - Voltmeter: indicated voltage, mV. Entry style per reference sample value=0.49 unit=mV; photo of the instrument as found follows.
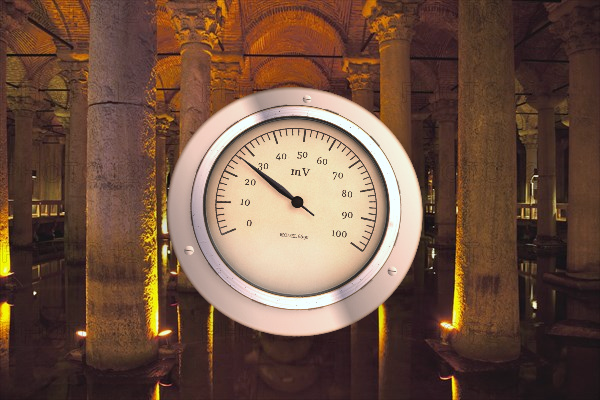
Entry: value=26 unit=mV
